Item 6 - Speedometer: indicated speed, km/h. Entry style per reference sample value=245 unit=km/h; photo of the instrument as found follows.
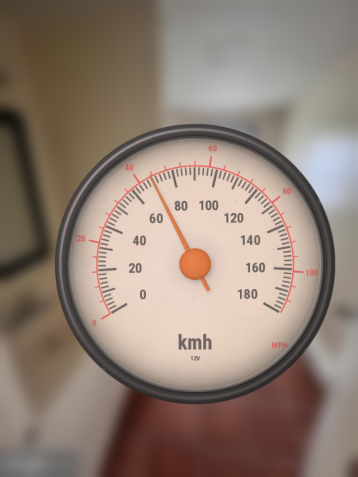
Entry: value=70 unit=km/h
